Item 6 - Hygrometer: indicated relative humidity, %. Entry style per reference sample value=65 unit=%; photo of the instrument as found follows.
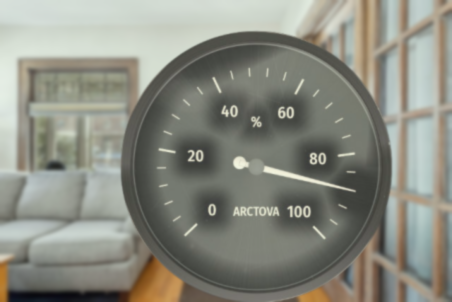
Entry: value=88 unit=%
